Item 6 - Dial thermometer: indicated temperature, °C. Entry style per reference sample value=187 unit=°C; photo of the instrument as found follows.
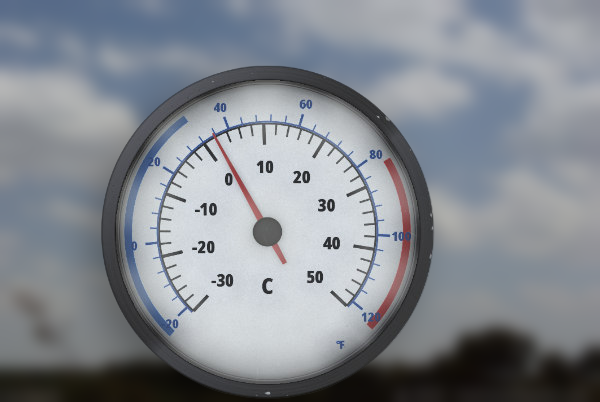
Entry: value=2 unit=°C
